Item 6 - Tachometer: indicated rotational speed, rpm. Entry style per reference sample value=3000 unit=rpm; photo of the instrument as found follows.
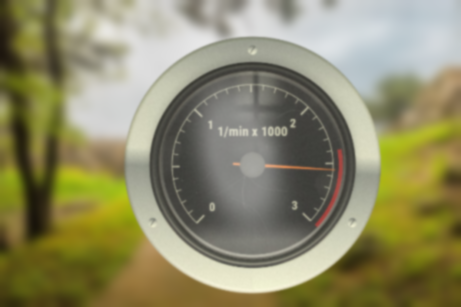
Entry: value=2550 unit=rpm
